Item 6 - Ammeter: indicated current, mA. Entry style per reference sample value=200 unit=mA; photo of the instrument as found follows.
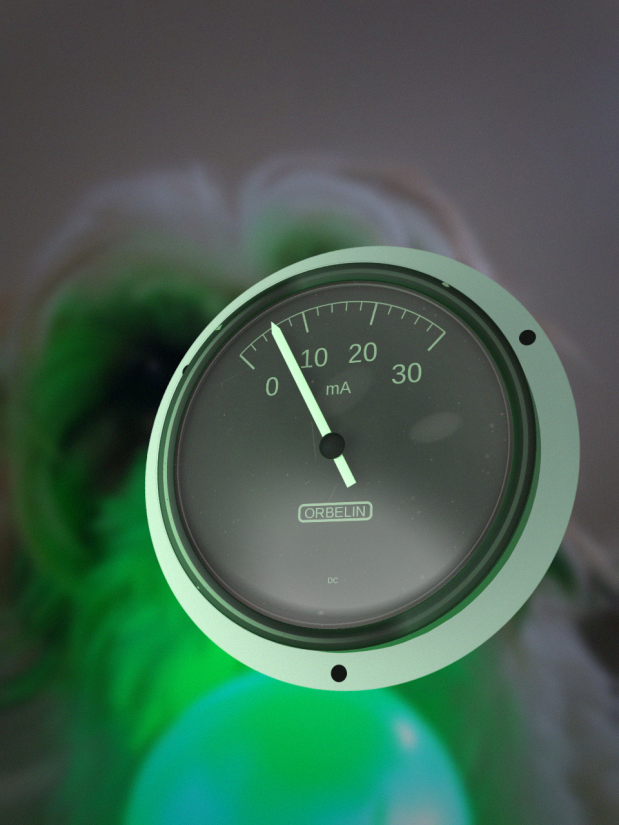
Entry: value=6 unit=mA
